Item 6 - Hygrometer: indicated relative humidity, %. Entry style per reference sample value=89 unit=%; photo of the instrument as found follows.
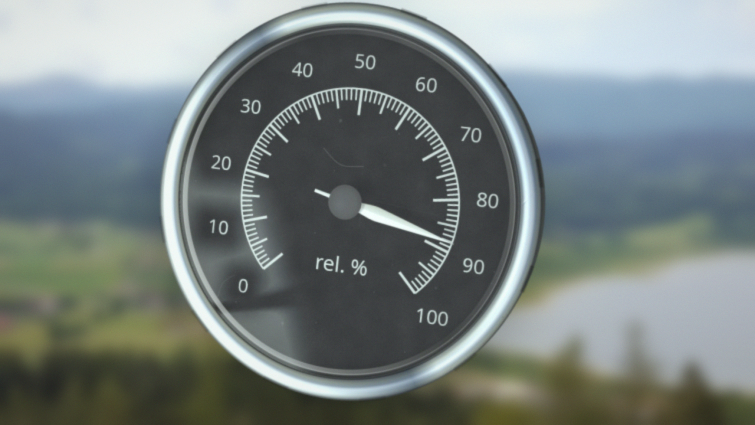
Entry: value=88 unit=%
